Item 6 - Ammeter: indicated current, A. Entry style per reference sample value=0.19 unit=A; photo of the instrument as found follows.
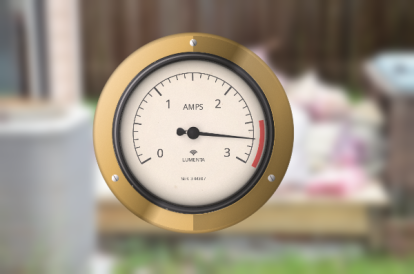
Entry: value=2.7 unit=A
